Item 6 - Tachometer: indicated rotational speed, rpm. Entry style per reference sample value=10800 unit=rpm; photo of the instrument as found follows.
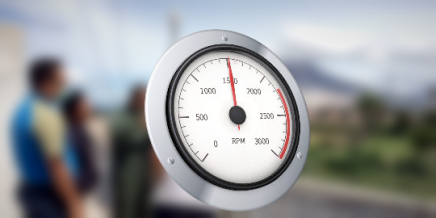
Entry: value=1500 unit=rpm
